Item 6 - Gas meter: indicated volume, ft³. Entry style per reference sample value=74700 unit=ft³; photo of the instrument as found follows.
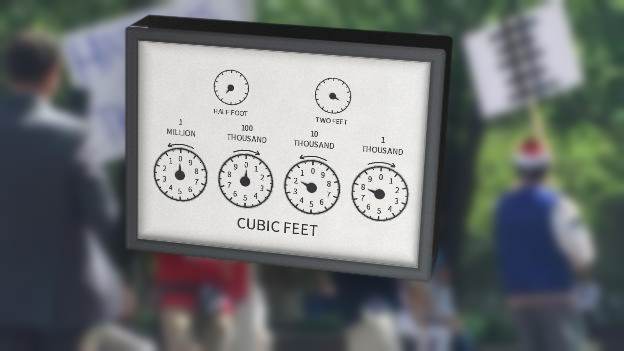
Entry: value=1800 unit=ft³
